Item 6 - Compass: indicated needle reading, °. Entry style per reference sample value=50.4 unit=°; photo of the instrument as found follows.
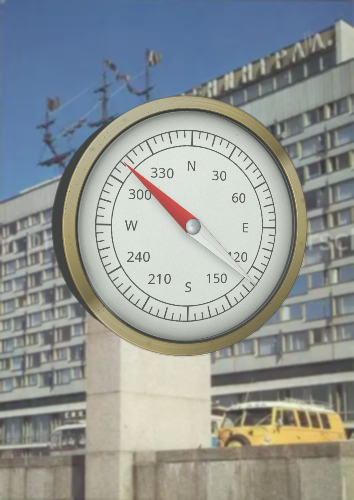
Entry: value=310 unit=°
